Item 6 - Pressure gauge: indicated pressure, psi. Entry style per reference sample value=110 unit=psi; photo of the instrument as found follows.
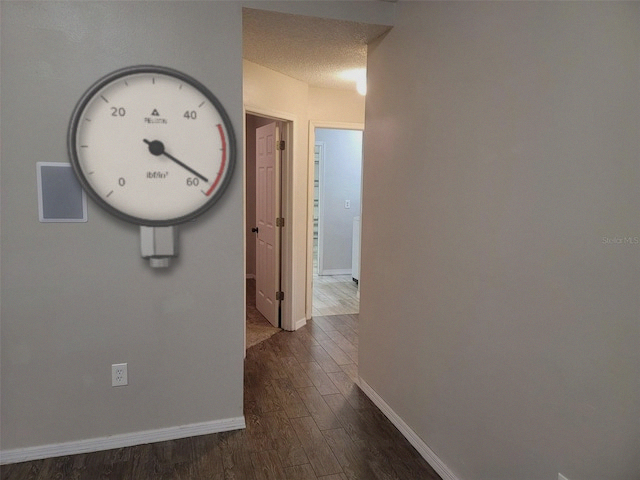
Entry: value=57.5 unit=psi
